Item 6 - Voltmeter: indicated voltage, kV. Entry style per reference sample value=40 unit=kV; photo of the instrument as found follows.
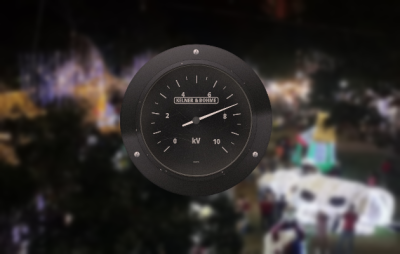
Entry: value=7.5 unit=kV
